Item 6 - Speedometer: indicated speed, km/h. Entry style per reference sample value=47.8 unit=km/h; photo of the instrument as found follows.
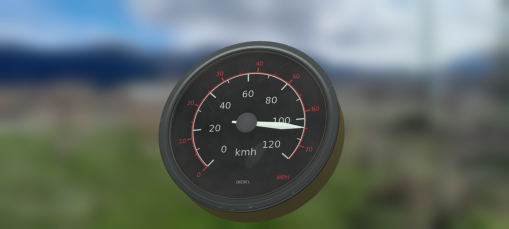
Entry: value=105 unit=km/h
